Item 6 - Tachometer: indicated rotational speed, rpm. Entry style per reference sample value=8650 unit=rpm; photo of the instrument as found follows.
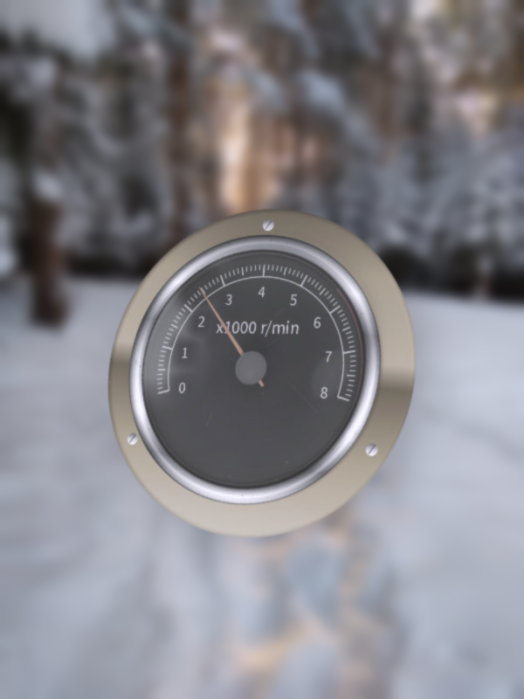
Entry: value=2500 unit=rpm
